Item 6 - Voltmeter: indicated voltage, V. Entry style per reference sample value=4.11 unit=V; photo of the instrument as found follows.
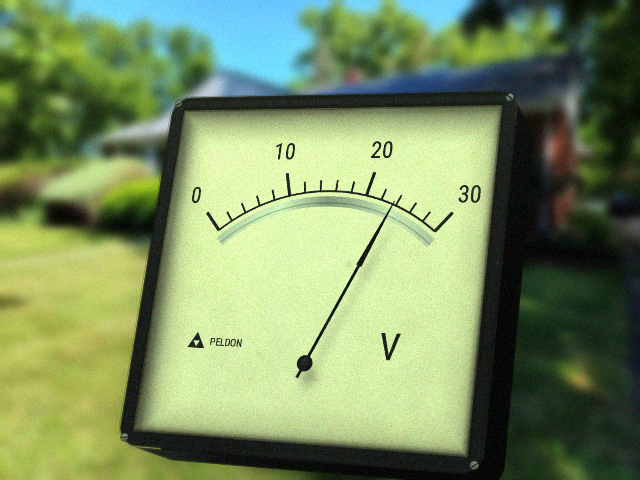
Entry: value=24 unit=V
